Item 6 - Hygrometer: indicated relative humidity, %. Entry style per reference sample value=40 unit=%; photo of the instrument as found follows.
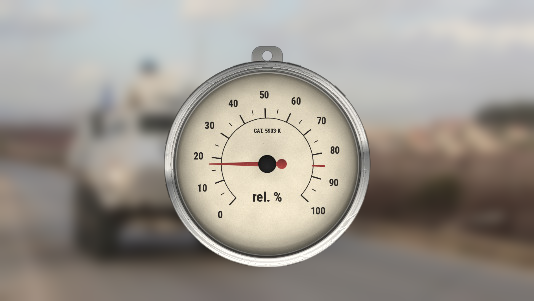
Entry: value=17.5 unit=%
